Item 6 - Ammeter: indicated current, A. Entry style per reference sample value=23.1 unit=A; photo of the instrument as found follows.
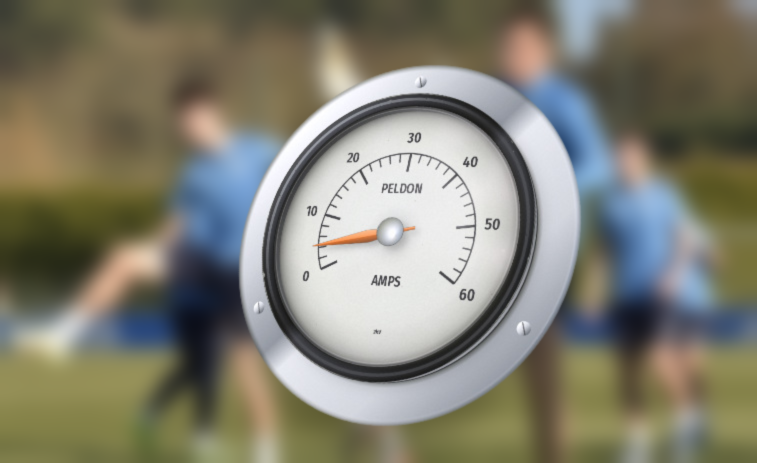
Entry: value=4 unit=A
